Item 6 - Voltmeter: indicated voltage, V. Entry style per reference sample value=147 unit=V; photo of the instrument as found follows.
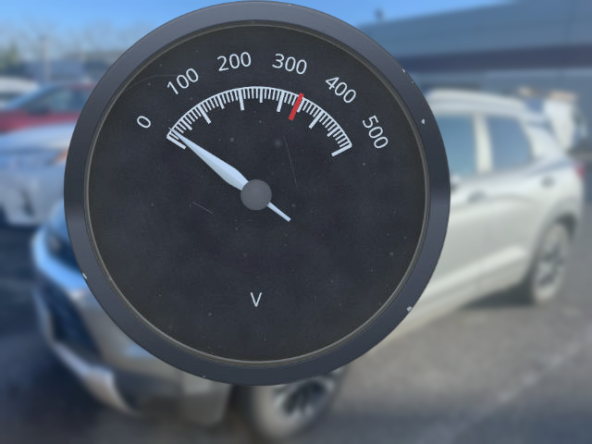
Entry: value=20 unit=V
